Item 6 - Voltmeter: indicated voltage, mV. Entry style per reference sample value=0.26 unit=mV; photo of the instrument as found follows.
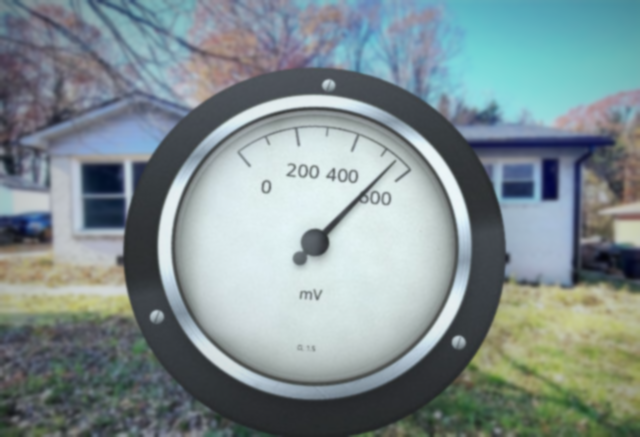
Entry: value=550 unit=mV
